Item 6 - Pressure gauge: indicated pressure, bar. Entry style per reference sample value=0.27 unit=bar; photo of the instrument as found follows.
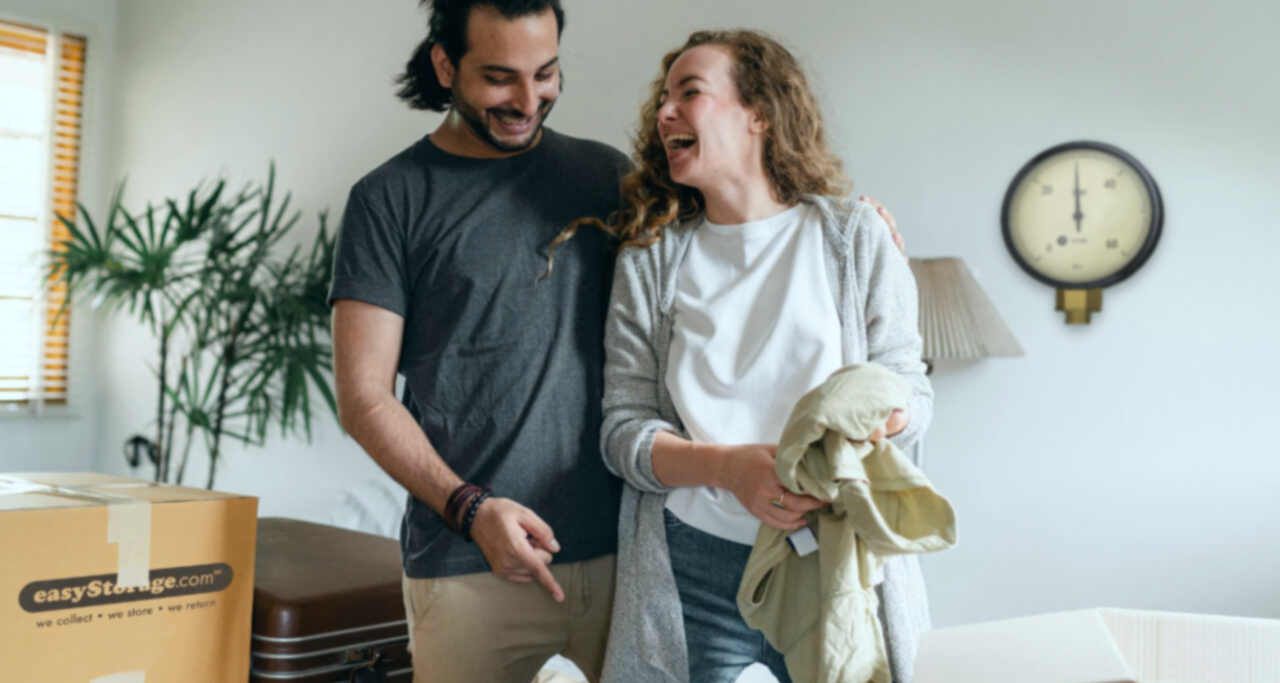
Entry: value=30 unit=bar
